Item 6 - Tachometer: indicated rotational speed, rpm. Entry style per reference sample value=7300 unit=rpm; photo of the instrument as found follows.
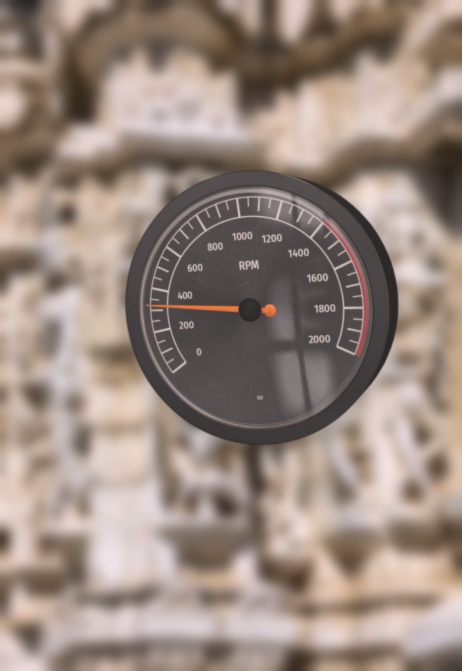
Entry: value=325 unit=rpm
